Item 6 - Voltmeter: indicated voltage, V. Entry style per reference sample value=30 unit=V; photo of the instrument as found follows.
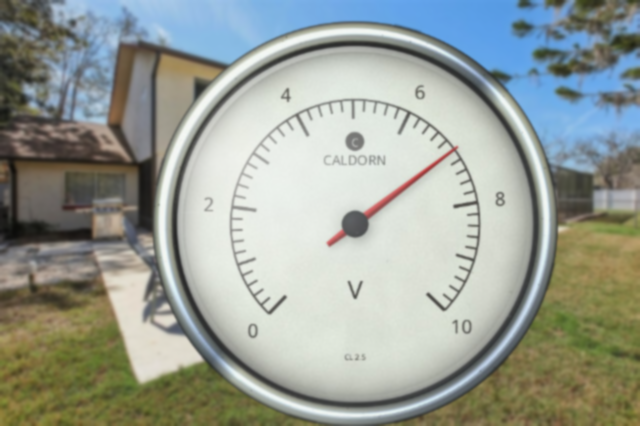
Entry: value=7 unit=V
